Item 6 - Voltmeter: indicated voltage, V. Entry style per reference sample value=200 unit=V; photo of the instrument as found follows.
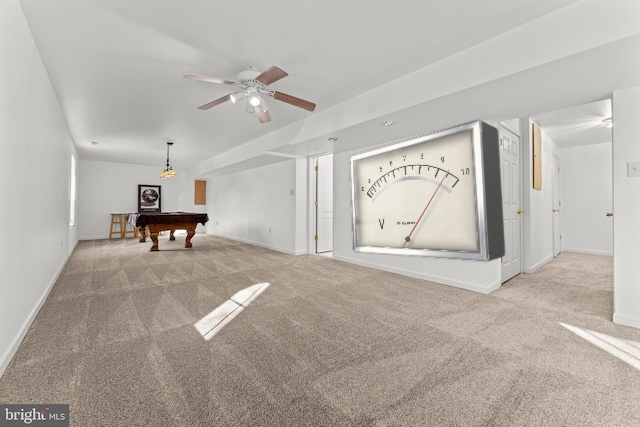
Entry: value=9.5 unit=V
